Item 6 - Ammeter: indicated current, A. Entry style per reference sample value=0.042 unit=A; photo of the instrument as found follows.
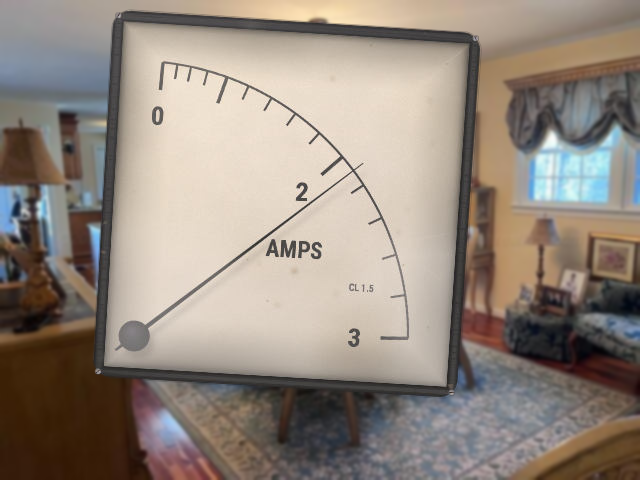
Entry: value=2.1 unit=A
